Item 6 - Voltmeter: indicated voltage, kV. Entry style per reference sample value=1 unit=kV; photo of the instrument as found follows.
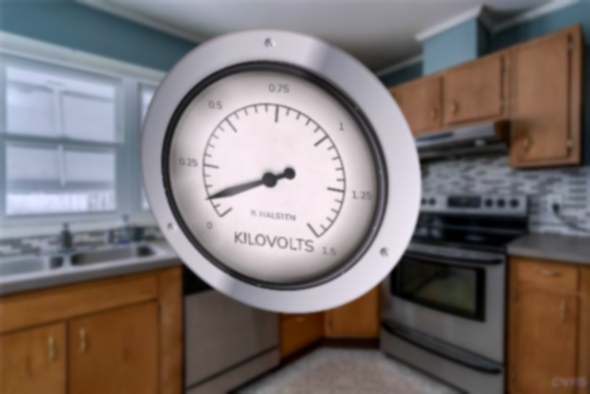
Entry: value=0.1 unit=kV
